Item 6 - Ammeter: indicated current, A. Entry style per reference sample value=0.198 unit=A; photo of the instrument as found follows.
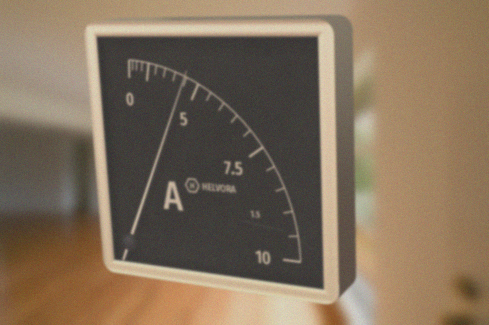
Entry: value=4.5 unit=A
